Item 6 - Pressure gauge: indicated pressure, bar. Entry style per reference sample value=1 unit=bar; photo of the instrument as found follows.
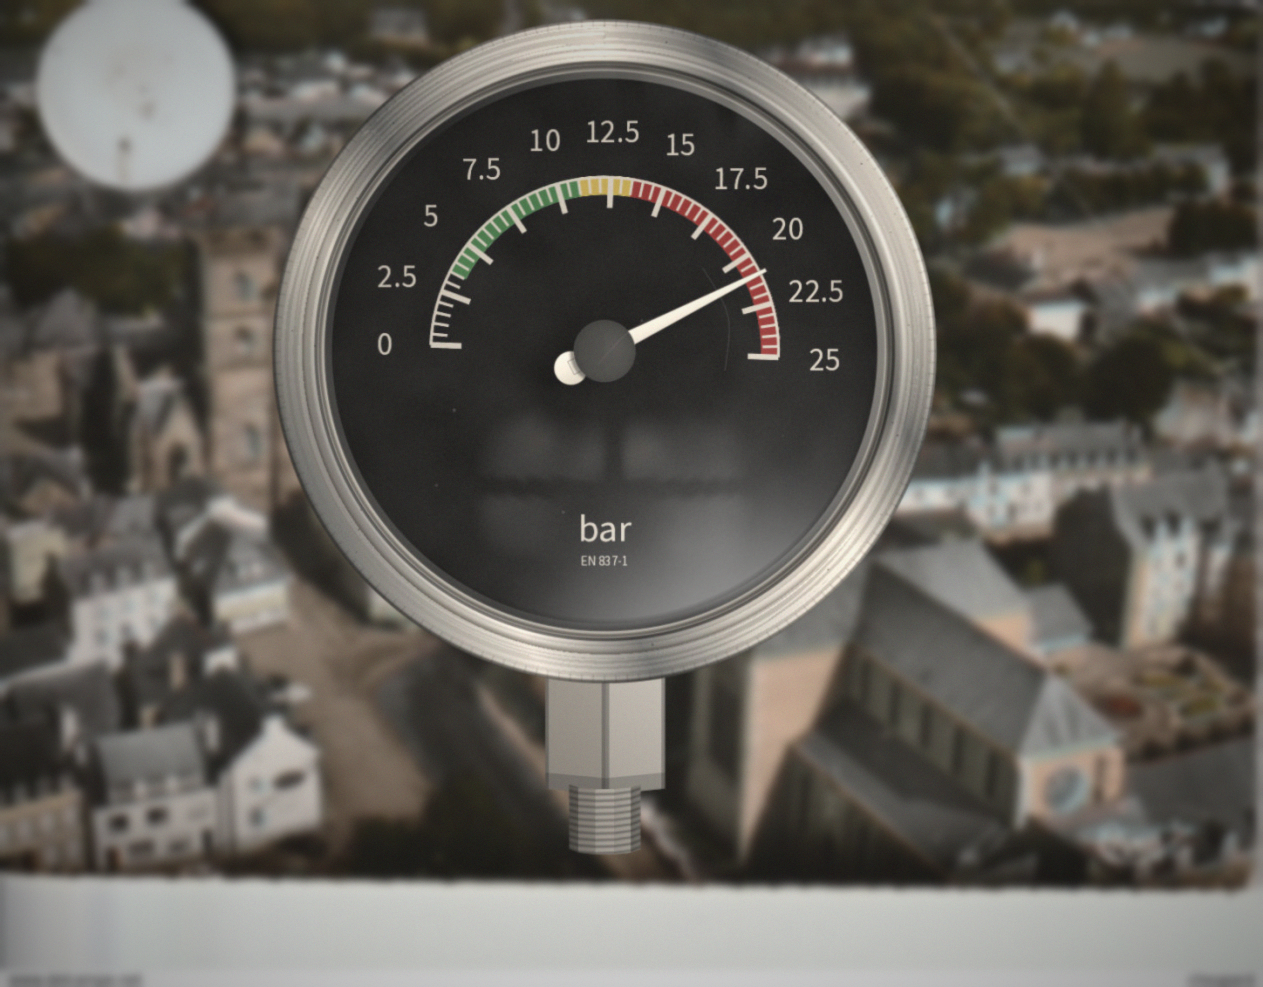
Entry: value=21 unit=bar
